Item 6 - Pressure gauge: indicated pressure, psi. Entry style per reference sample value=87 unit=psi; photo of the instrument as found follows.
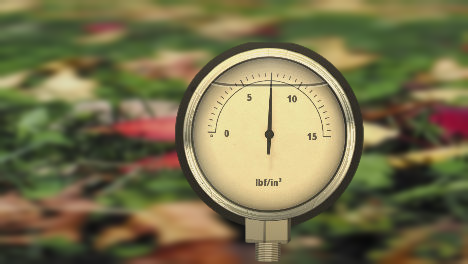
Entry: value=7.5 unit=psi
